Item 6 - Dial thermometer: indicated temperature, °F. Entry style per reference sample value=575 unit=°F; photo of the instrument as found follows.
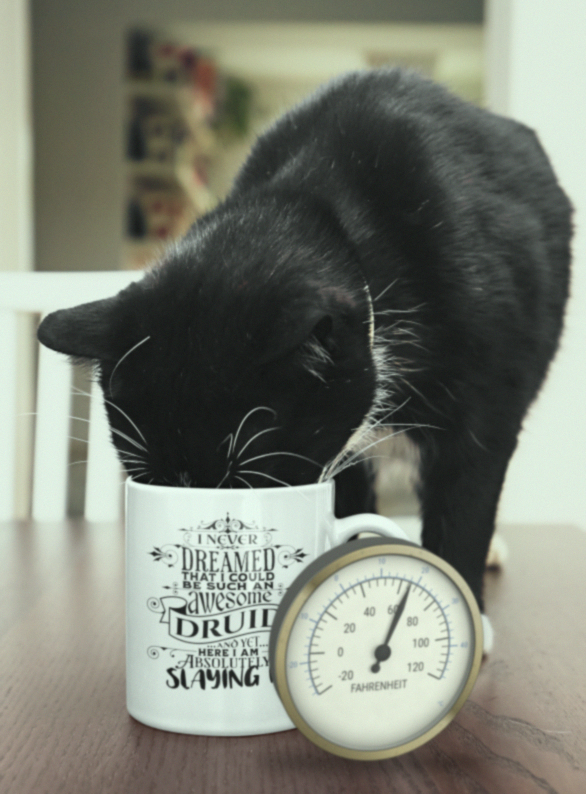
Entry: value=64 unit=°F
